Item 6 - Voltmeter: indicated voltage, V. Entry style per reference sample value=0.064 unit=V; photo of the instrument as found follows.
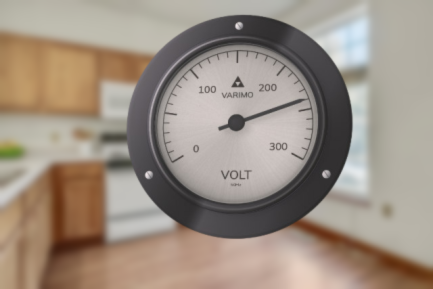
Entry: value=240 unit=V
